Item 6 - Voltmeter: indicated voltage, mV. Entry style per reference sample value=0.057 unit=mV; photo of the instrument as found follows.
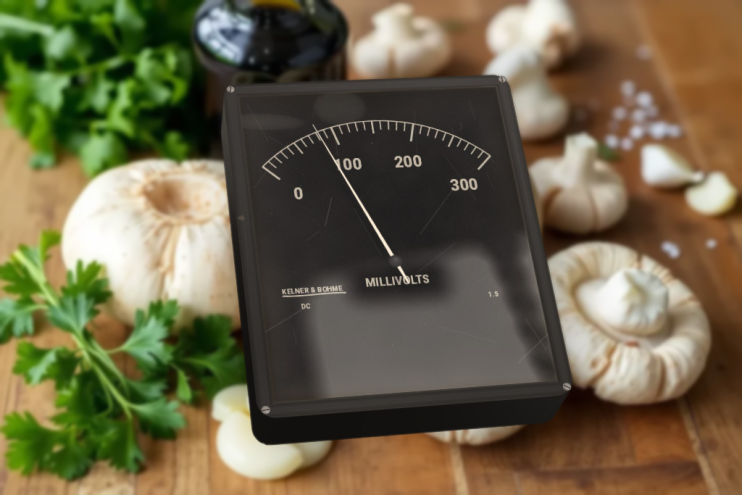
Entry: value=80 unit=mV
